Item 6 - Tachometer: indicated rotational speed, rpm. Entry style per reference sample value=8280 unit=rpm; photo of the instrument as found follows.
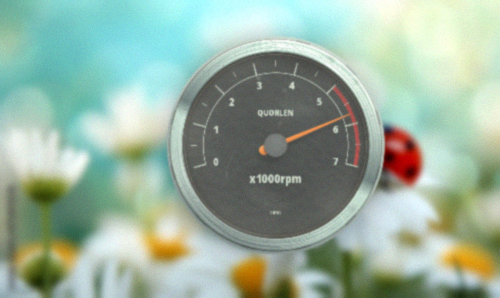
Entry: value=5750 unit=rpm
